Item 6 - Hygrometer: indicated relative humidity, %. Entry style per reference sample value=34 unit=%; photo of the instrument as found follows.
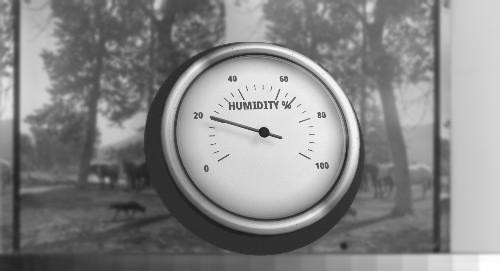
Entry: value=20 unit=%
